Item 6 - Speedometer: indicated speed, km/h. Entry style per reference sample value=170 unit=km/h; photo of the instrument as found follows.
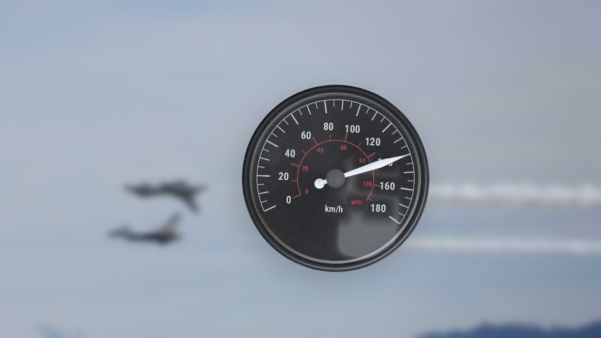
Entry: value=140 unit=km/h
